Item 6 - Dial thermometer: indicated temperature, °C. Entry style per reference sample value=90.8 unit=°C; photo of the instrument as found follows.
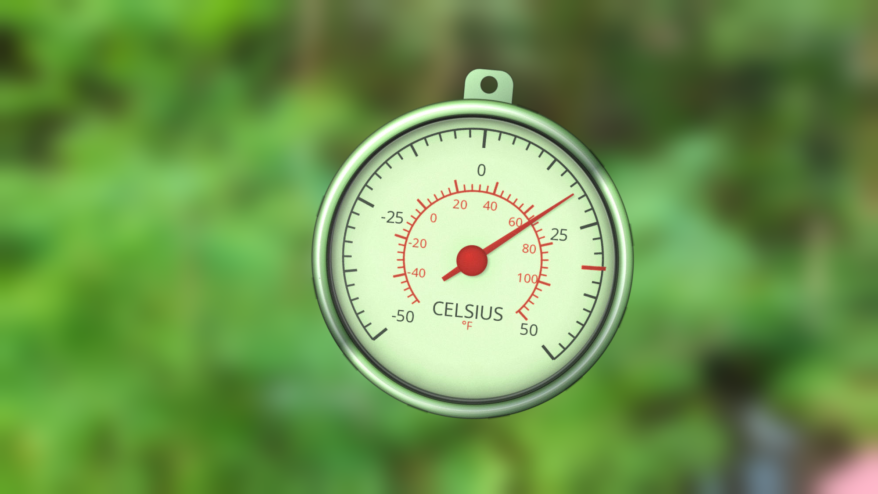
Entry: value=18.75 unit=°C
